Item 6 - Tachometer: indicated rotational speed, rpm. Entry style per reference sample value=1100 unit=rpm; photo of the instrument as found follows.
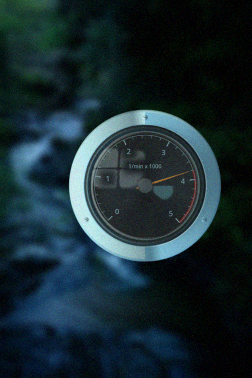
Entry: value=3800 unit=rpm
